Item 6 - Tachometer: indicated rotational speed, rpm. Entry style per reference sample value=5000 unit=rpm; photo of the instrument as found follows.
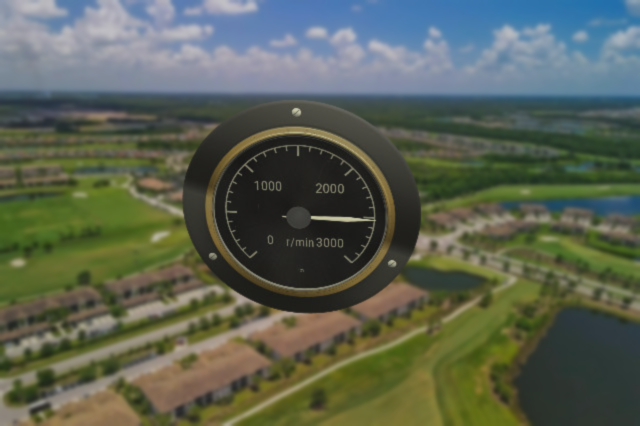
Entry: value=2500 unit=rpm
